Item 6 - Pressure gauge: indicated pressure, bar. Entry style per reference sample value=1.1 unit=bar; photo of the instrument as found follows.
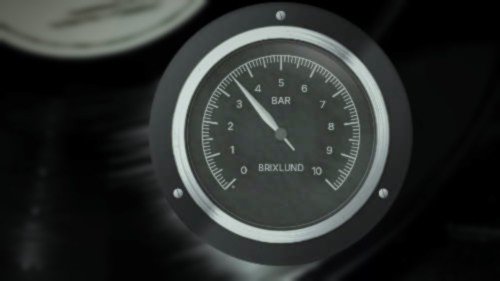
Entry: value=3.5 unit=bar
